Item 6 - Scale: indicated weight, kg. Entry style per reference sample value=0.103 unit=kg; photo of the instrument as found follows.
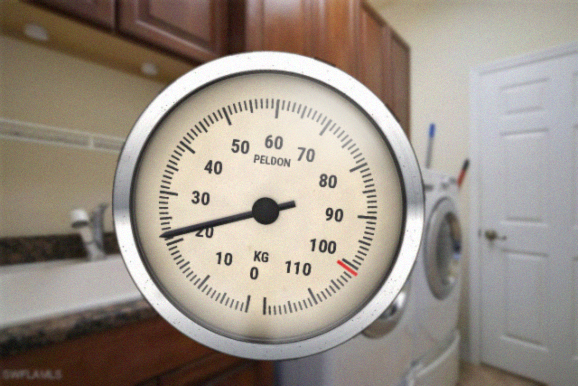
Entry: value=22 unit=kg
